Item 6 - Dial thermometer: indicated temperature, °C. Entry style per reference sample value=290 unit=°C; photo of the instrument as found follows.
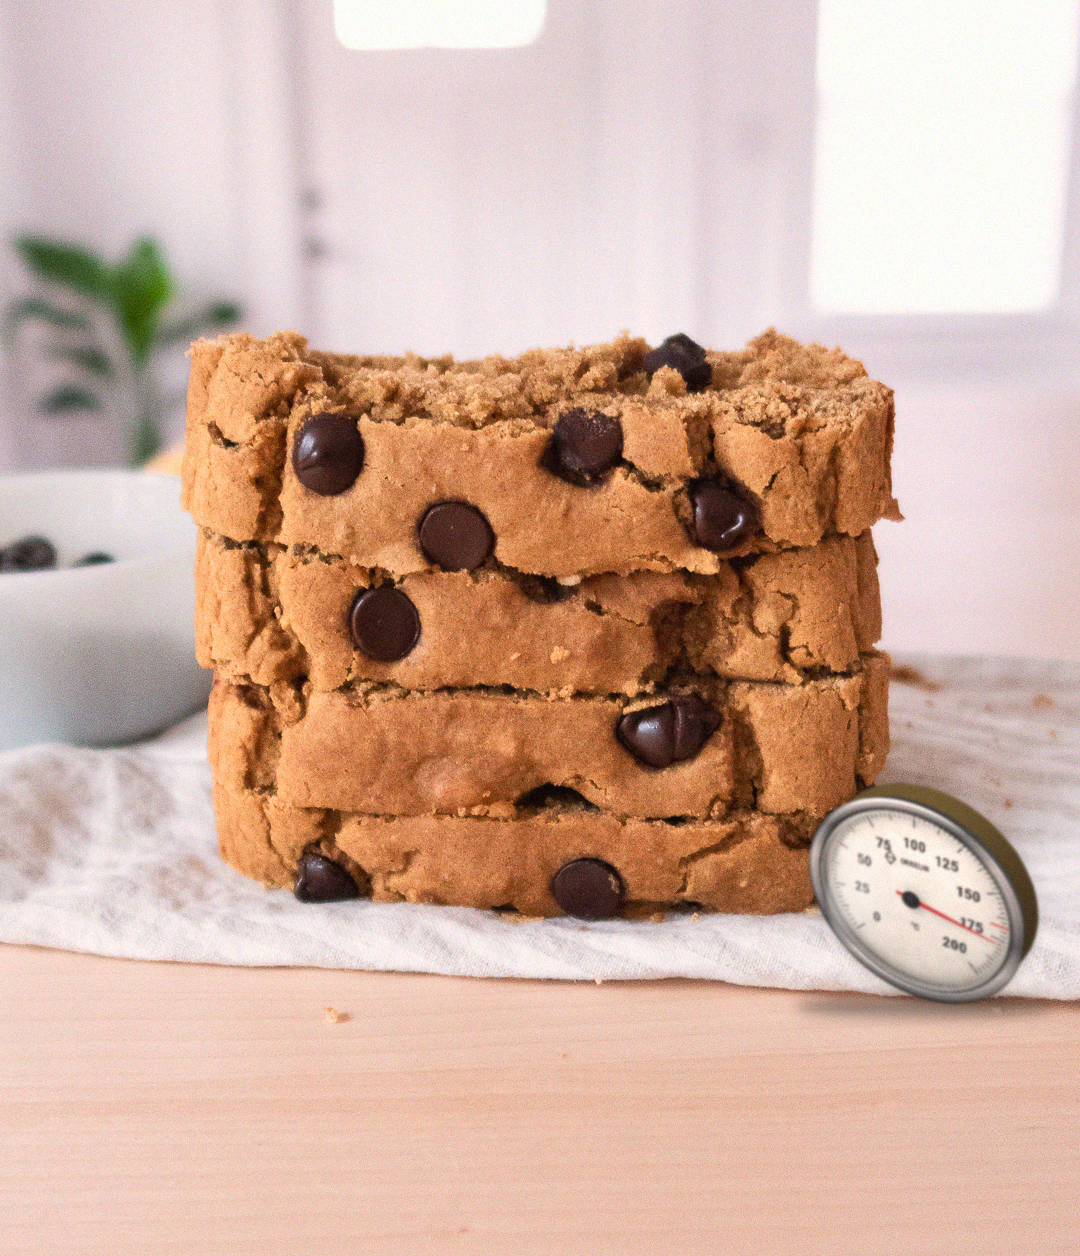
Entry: value=175 unit=°C
